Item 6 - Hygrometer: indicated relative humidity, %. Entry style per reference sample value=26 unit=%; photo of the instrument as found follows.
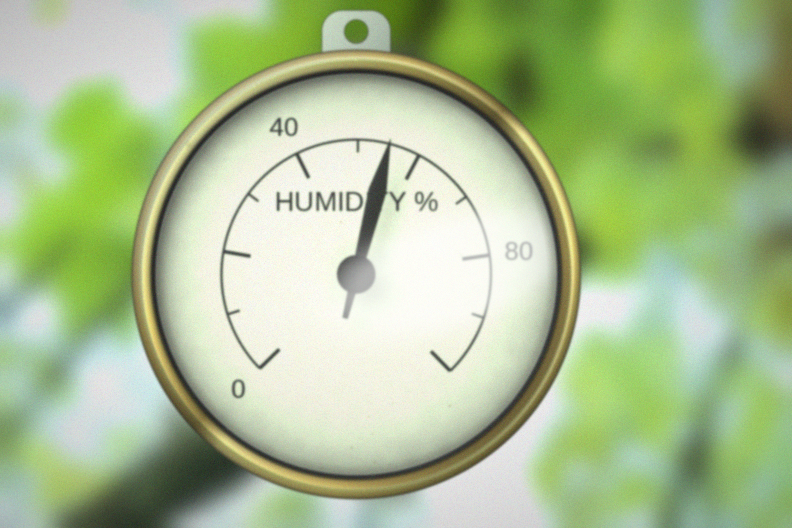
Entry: value=55 unit=%
